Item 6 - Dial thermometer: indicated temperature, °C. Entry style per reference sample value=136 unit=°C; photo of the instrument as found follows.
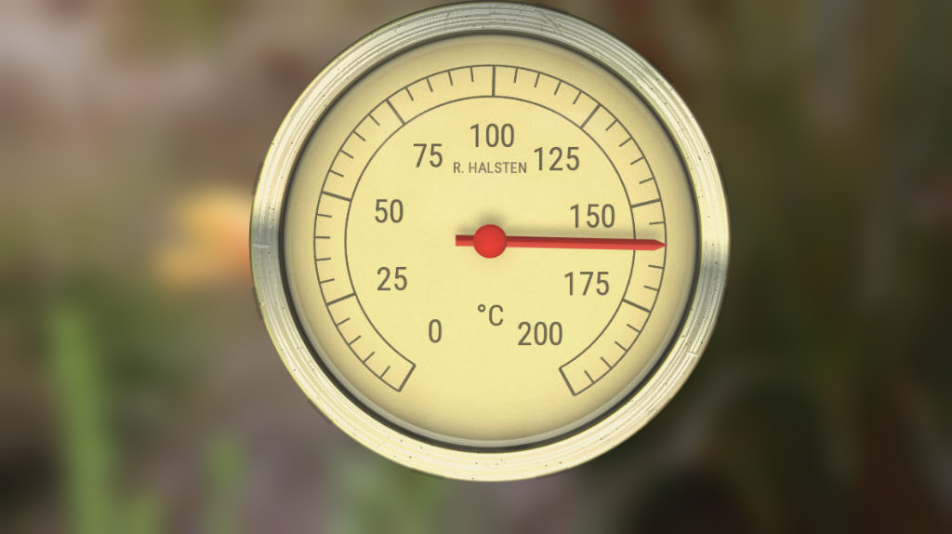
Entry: value=160 unit=°C
